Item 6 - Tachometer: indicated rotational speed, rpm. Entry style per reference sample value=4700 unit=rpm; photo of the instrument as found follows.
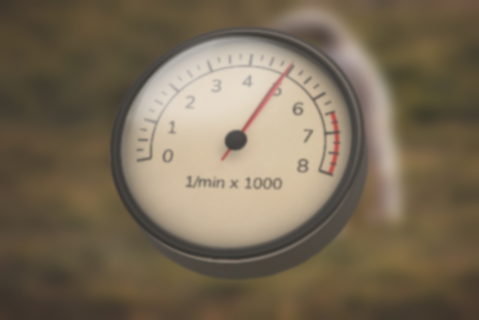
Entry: value=5000 unit=rpm
